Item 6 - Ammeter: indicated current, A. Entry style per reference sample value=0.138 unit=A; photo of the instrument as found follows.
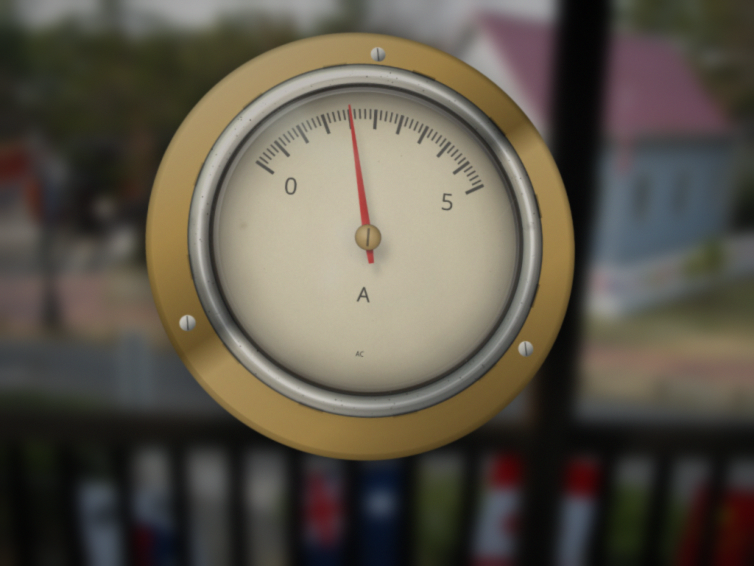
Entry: value=2 unit=A
